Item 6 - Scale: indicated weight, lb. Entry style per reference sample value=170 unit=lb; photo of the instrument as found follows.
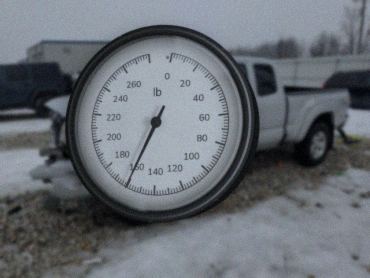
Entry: value=160 unit=lb
